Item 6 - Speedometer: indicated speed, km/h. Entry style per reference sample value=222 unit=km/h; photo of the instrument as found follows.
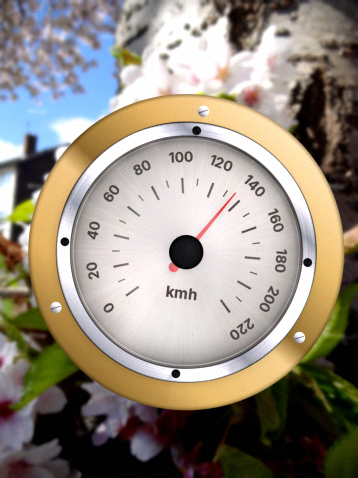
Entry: value=135 unit=km/h
